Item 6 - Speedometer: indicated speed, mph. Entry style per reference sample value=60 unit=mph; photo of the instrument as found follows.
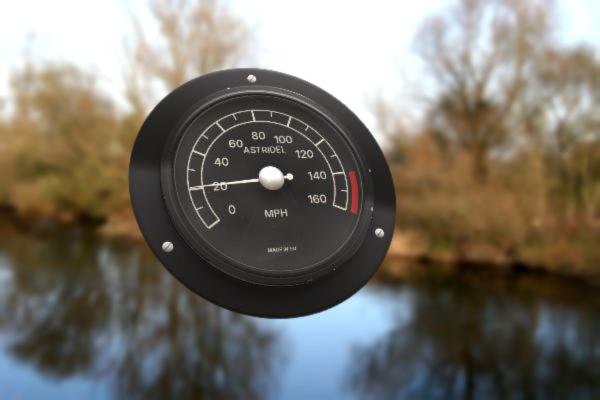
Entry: value=20 unit=mph
